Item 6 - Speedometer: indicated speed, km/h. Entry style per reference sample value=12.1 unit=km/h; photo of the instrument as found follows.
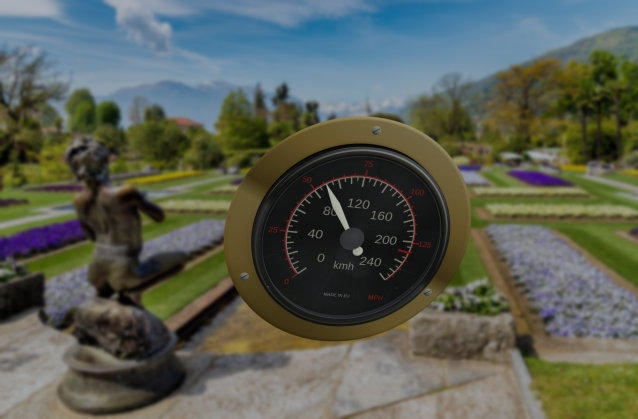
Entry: value=90 unit=km/h
